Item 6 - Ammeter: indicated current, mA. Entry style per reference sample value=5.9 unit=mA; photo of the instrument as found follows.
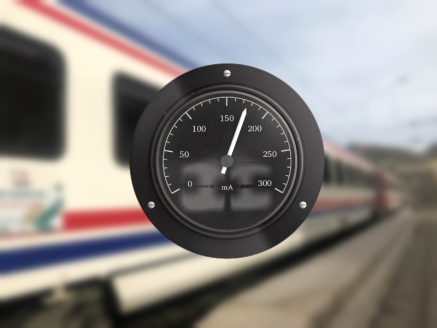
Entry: value=175 unit=mA
